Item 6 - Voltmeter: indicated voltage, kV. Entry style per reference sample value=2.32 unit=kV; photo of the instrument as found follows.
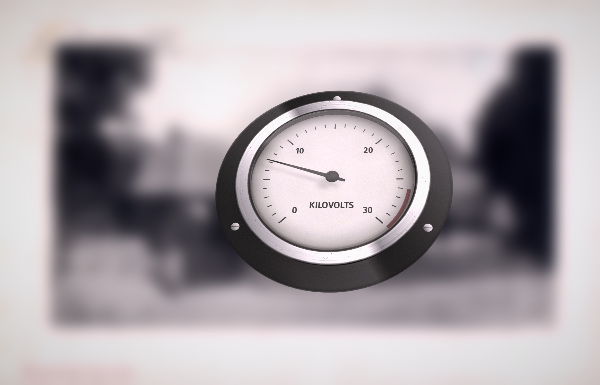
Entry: value=7 unit=kV
